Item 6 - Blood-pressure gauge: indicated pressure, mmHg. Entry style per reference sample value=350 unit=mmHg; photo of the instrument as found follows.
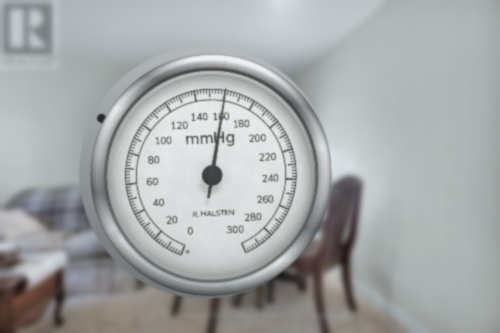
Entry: value=160 unit=mmHg
